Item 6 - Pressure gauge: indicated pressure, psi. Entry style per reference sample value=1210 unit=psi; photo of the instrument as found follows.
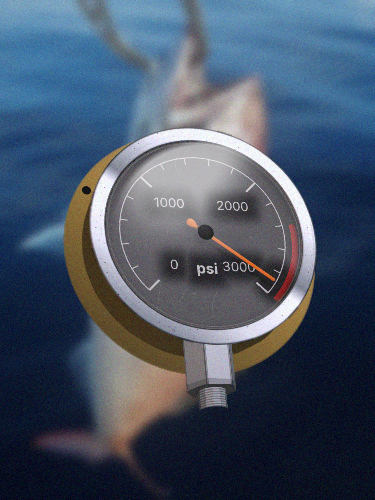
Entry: value=2900 unit=psi
